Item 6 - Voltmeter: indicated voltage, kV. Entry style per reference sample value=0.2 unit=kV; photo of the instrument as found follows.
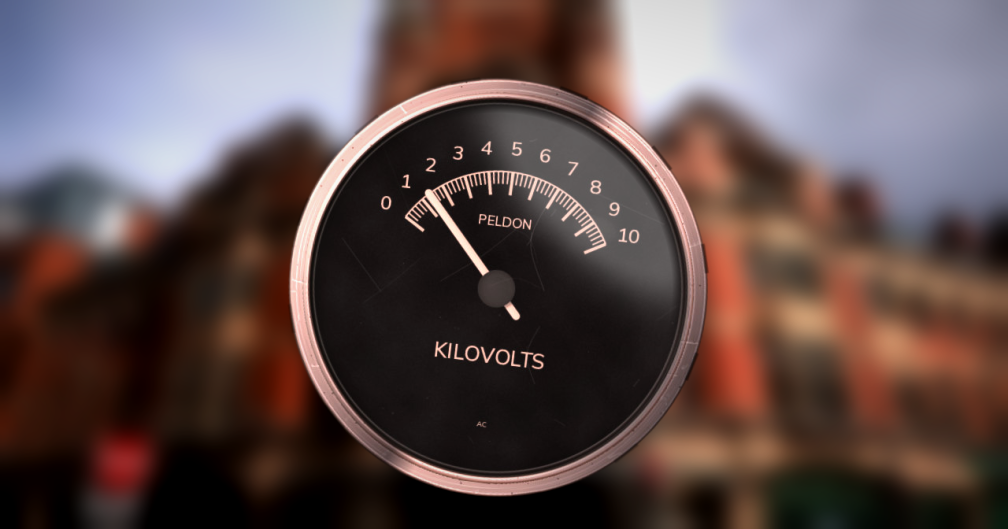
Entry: value=1.4 unit=kV
